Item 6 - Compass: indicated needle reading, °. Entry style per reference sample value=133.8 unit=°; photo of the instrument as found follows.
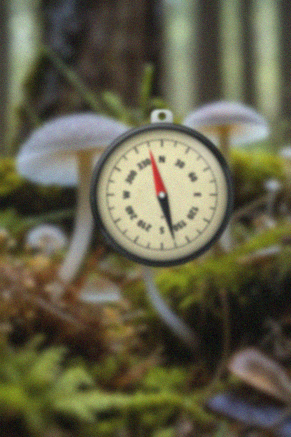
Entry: value=345 unit=°
